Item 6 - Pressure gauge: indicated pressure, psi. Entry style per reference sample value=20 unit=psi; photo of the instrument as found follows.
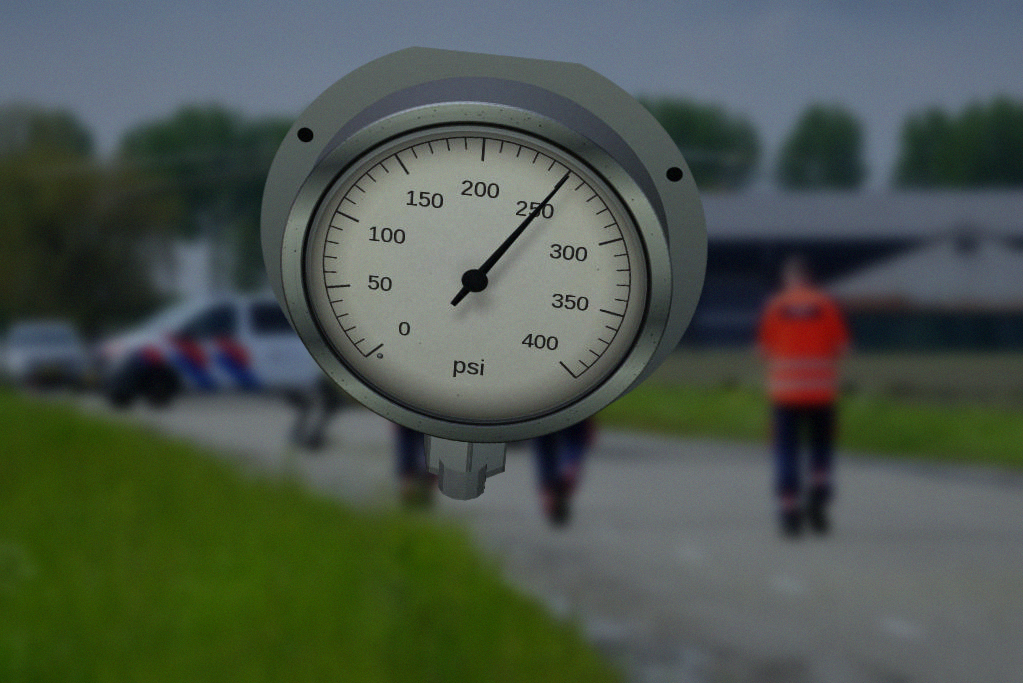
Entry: value=250 unit=psi
